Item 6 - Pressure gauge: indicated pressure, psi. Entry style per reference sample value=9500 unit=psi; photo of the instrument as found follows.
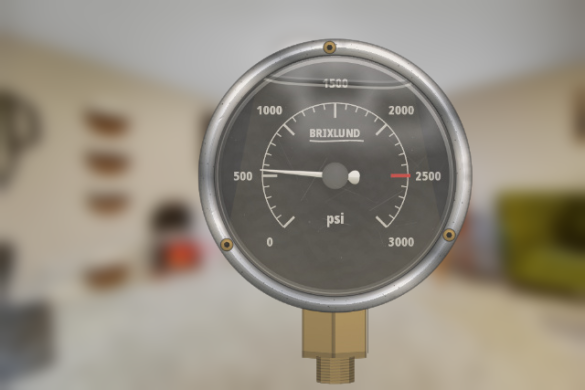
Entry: value=550 unit=psi
